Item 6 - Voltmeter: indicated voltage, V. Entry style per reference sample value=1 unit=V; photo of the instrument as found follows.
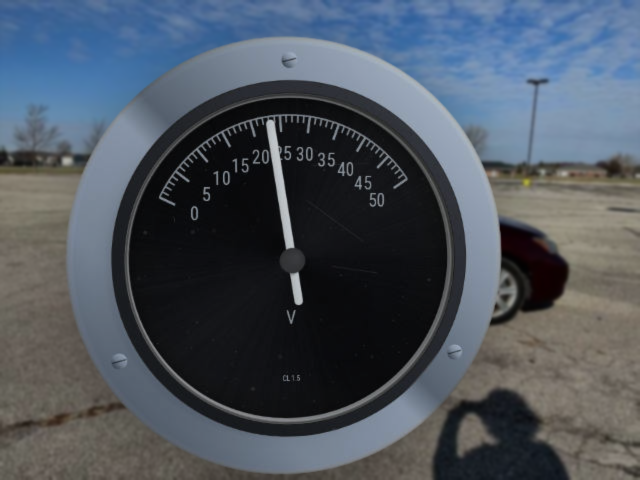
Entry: value=23 unit=V
